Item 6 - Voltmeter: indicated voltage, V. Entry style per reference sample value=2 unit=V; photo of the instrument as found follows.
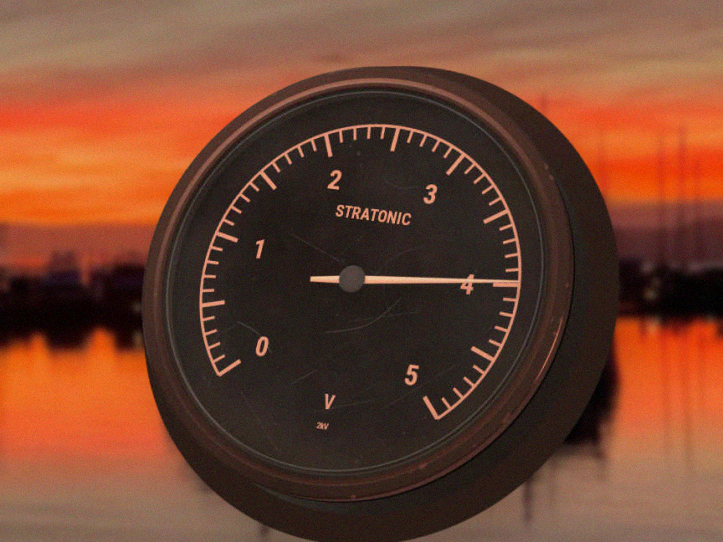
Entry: value=4 unit=V
